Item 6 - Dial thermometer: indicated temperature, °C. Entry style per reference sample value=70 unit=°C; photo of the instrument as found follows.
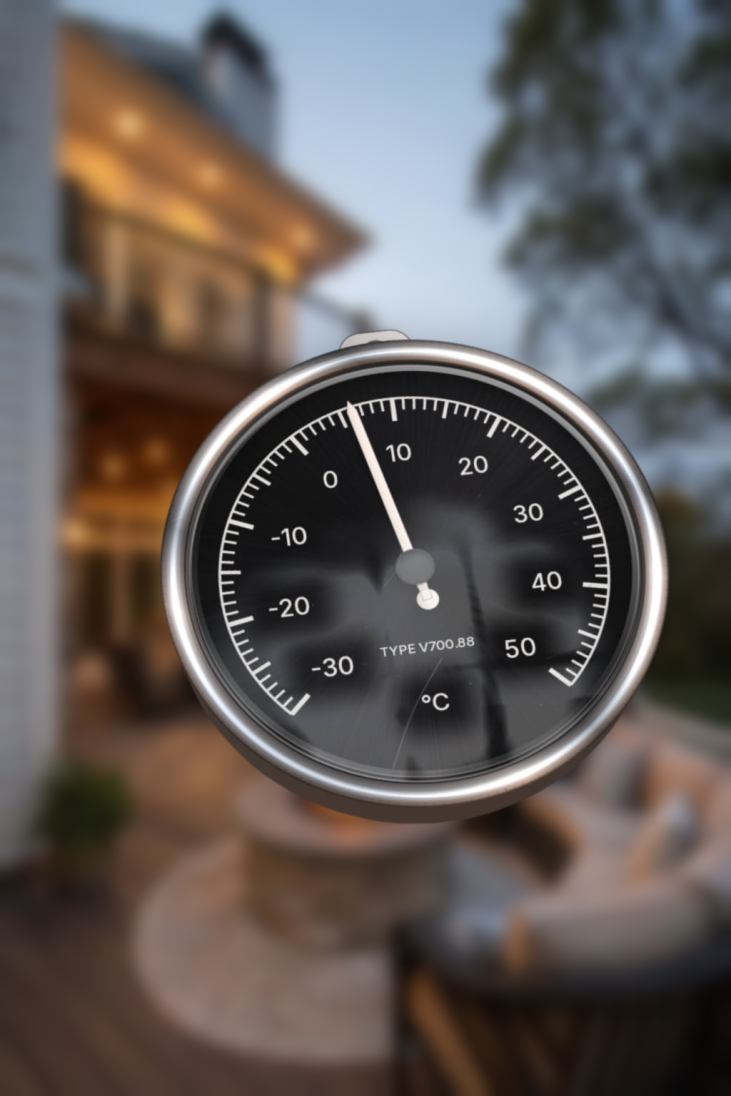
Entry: value=6 unit=°C
